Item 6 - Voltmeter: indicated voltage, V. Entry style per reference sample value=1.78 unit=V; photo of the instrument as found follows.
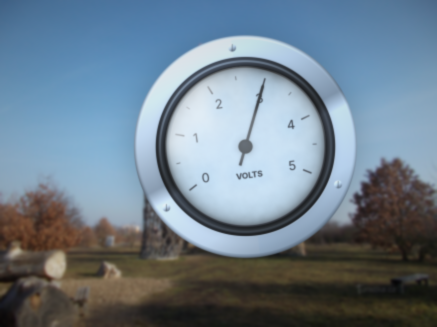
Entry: value=3 unit=V
